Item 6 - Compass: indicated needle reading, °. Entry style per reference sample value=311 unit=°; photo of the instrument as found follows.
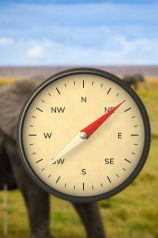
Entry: value=50 unit=°
